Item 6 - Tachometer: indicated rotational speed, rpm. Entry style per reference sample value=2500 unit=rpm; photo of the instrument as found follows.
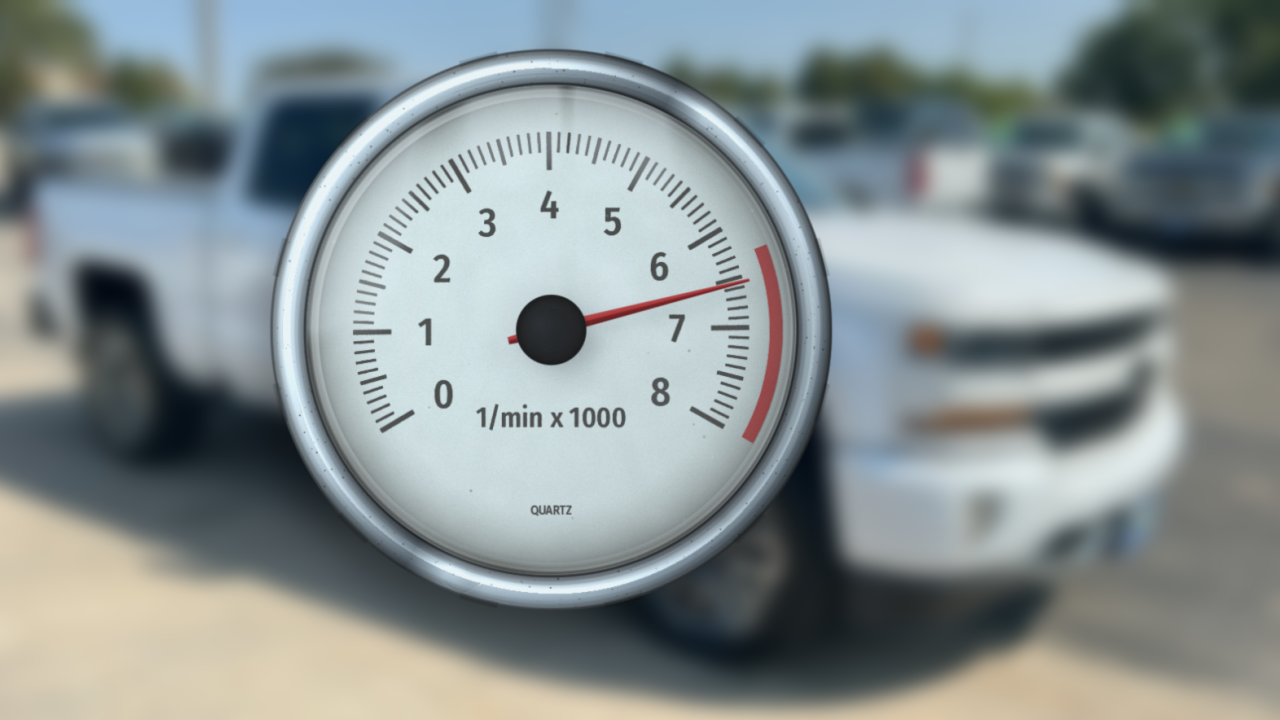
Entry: value=6550 unit=rpm
